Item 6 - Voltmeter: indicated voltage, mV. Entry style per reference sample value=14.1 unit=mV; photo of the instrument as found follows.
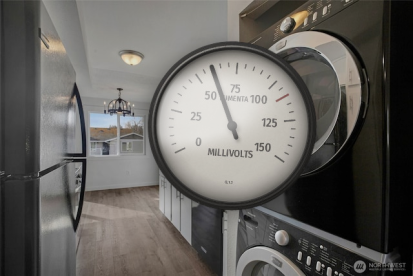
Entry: value=60 unit=mV
